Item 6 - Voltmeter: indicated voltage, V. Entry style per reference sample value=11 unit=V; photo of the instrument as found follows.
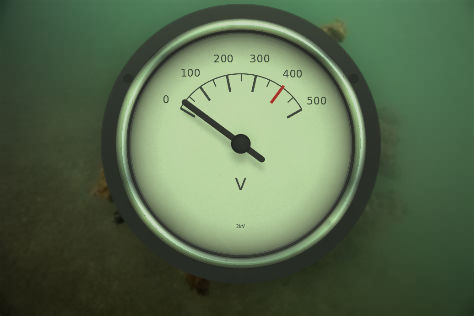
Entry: value=25 unit=V
